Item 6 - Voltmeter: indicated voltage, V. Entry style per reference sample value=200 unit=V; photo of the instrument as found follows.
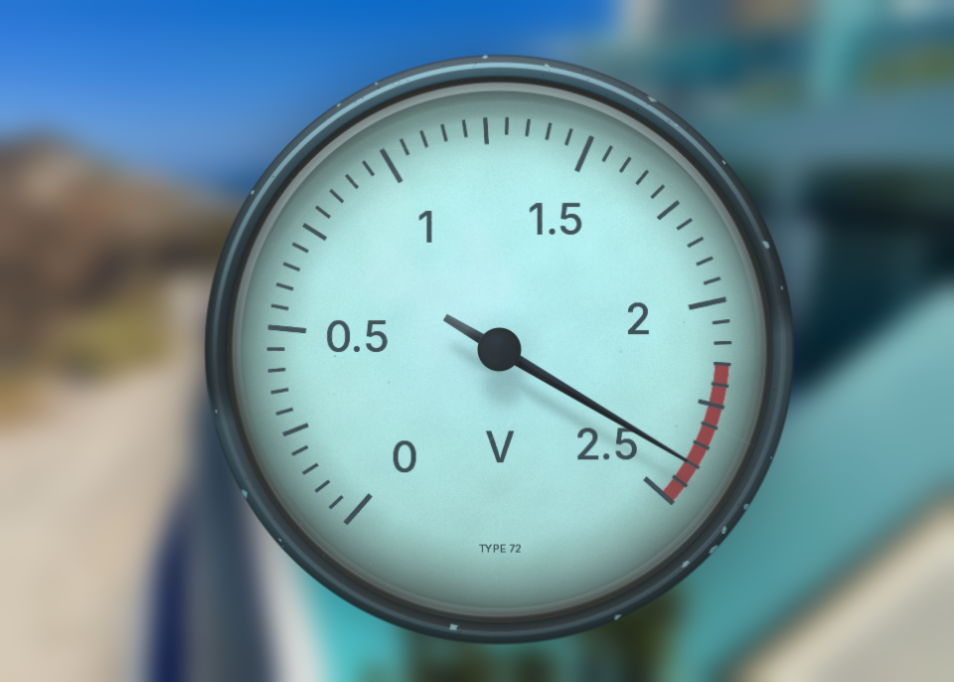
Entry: value=2.4 unit=V
